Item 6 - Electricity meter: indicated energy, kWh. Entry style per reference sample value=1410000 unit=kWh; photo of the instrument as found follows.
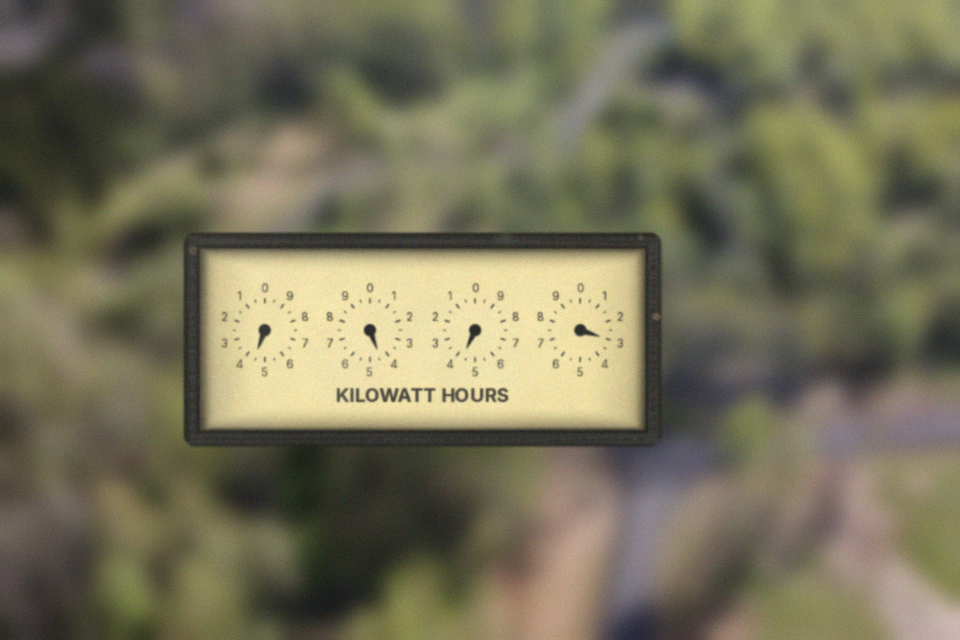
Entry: value=4443 unit=kWh
